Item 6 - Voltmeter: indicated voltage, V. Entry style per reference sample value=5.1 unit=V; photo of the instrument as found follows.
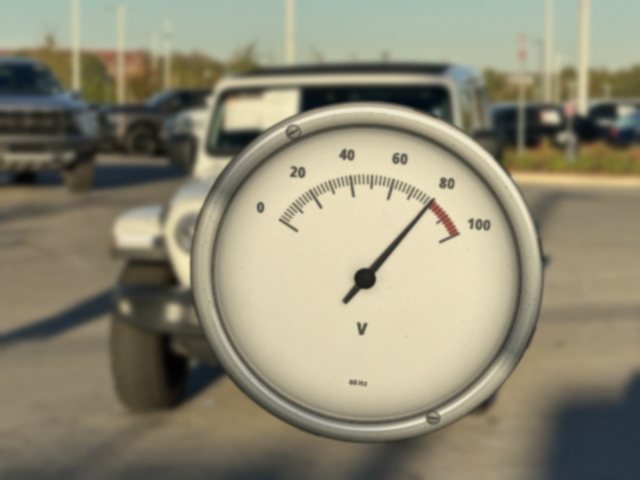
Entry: value=80 unit=V
